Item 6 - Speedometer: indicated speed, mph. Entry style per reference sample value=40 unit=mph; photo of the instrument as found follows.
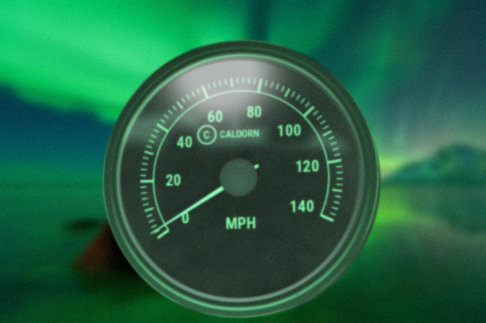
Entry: value=2 unit=mph
